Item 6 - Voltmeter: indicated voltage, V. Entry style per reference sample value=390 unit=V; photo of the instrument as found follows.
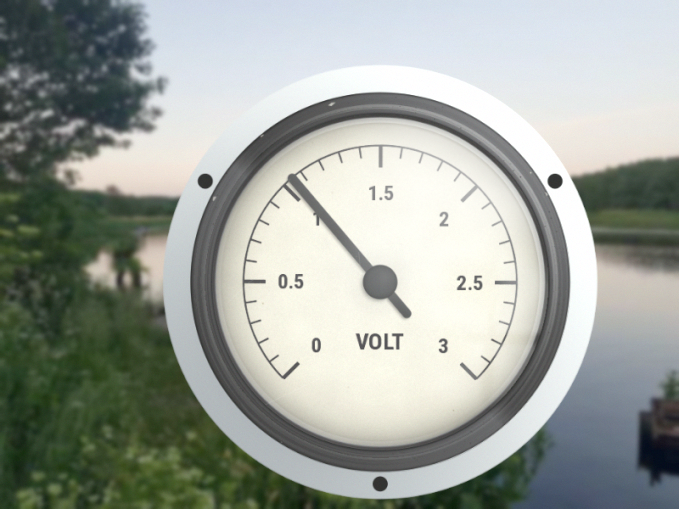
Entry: value=1.05 unit=V
